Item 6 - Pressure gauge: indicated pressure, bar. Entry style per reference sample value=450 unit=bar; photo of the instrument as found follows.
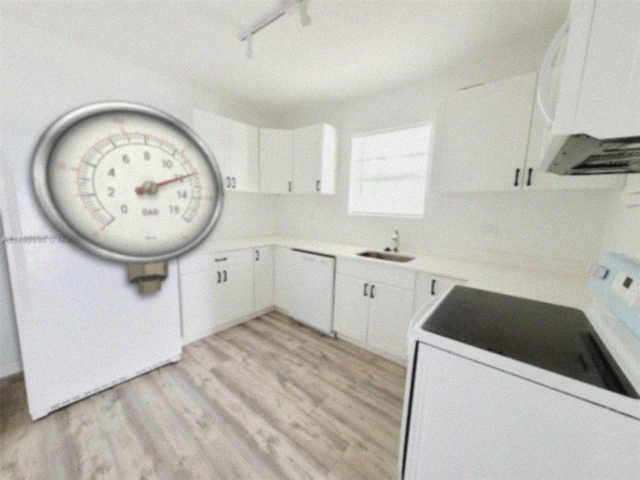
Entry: value=12 unit=bar
